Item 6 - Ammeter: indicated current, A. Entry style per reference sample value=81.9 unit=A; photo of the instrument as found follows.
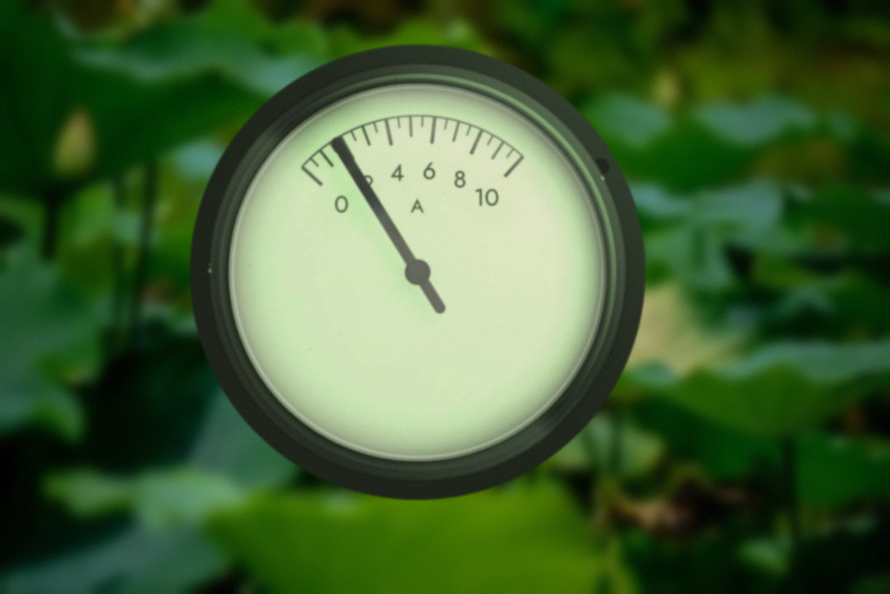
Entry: value=1.75 unit=A
